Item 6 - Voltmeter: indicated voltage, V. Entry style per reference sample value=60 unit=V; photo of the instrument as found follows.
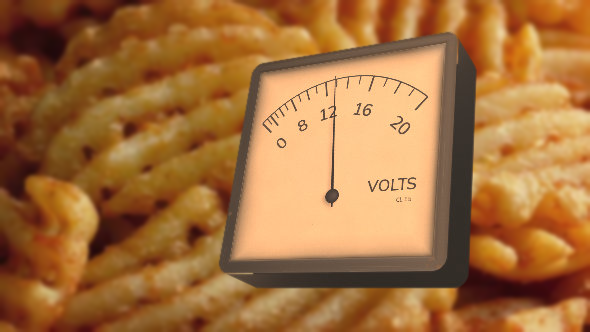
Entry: value=13 unit=V
